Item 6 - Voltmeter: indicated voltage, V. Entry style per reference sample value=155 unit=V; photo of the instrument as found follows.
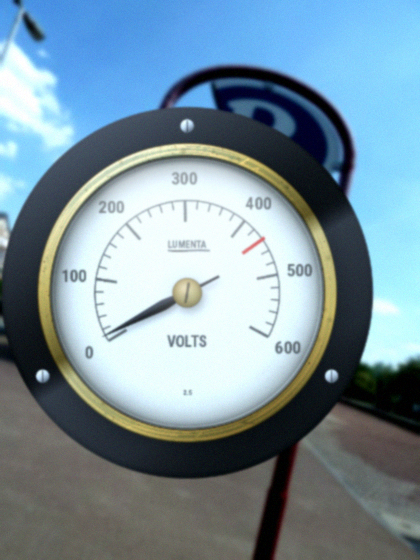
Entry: value=10 unit=V
